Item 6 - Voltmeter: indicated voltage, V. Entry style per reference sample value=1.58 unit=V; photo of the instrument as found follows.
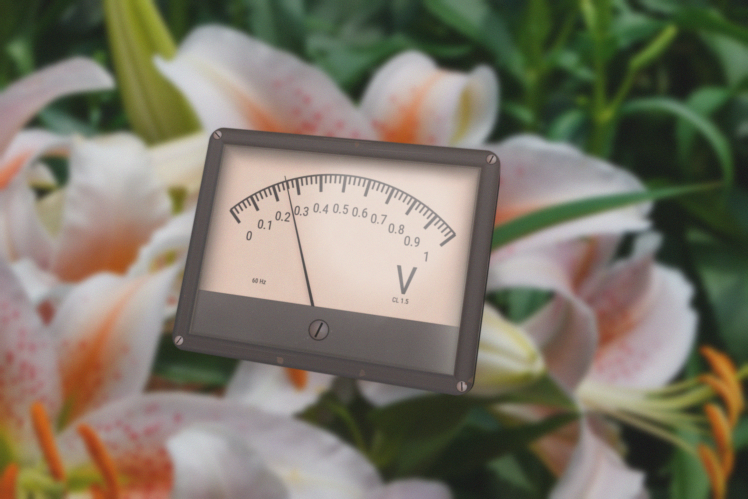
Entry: value=0.26 unit=V
